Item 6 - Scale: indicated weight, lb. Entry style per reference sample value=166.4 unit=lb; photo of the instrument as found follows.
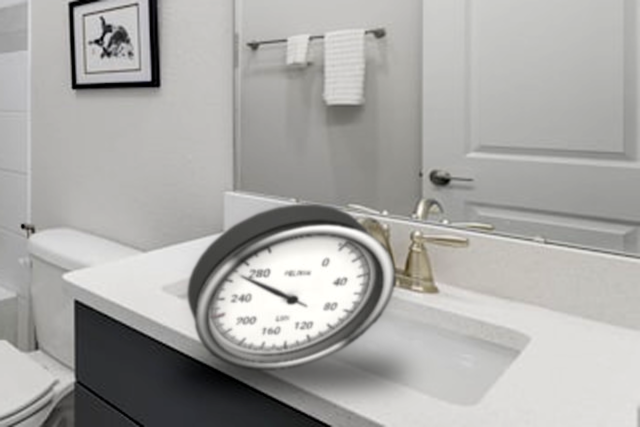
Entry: value=270 unit=lb
